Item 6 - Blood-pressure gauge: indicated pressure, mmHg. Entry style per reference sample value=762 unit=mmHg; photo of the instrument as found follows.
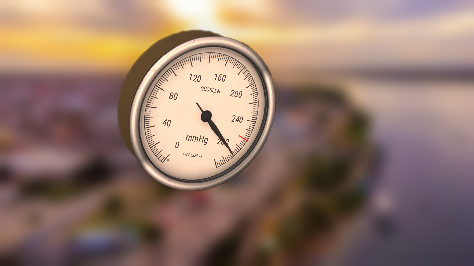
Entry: value=280 unit=mmHg
